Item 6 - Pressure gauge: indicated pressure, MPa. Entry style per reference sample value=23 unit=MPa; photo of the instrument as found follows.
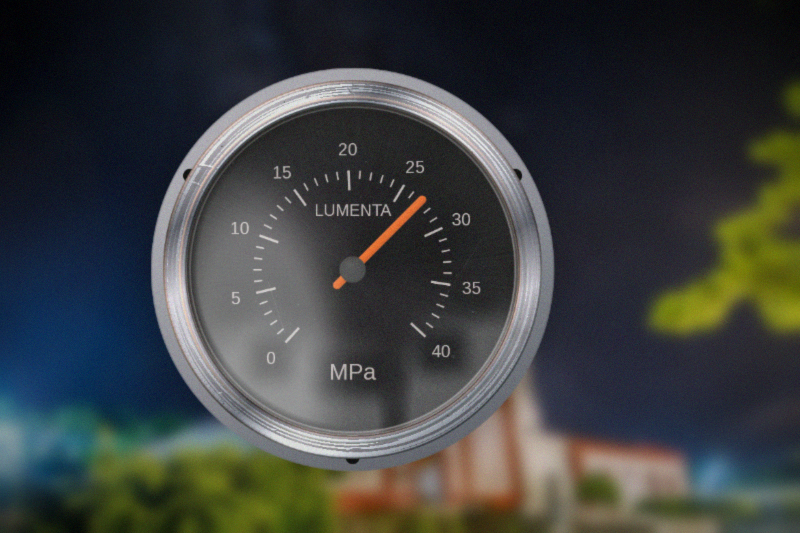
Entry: value=27 unit=MPa
